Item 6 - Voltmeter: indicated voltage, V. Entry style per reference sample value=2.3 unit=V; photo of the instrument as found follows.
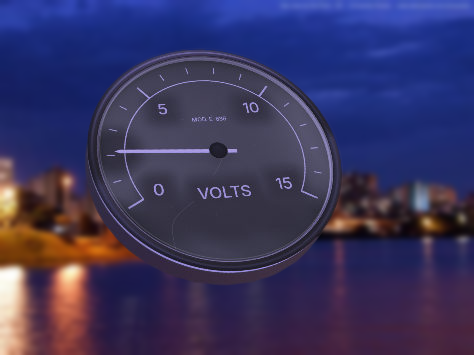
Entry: value=2 unit=V
